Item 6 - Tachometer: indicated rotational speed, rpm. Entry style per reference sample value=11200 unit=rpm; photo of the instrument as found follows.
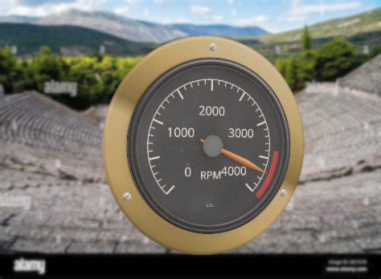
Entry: value=3700 unit=rpm
